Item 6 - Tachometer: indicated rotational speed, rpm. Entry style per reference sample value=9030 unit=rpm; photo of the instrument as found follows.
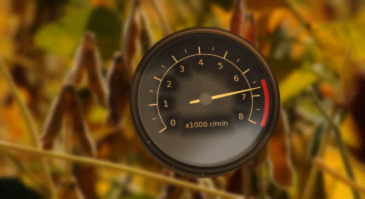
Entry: value=6750 unit=rpm
